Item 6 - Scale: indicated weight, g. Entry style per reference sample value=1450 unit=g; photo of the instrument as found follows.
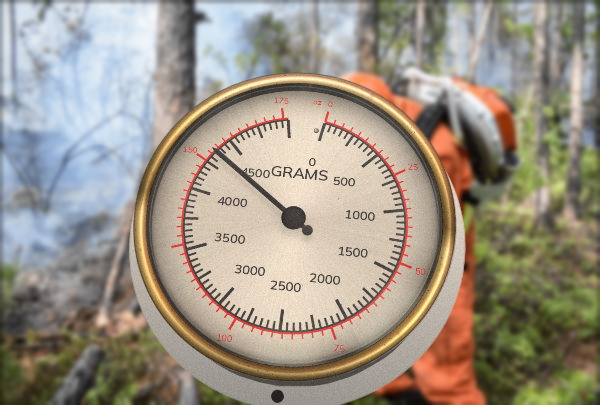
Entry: value=4350 unit=g
